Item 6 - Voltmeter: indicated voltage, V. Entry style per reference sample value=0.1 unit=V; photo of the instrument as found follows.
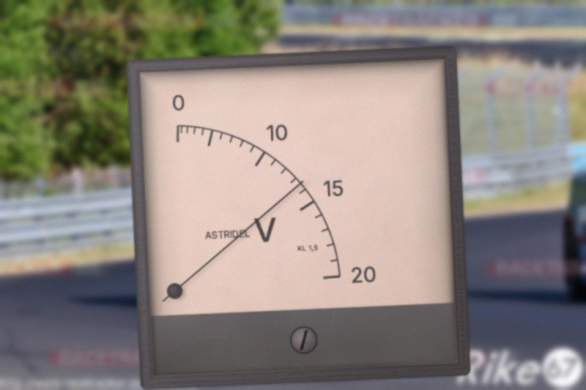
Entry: value=13.5 unit=V
